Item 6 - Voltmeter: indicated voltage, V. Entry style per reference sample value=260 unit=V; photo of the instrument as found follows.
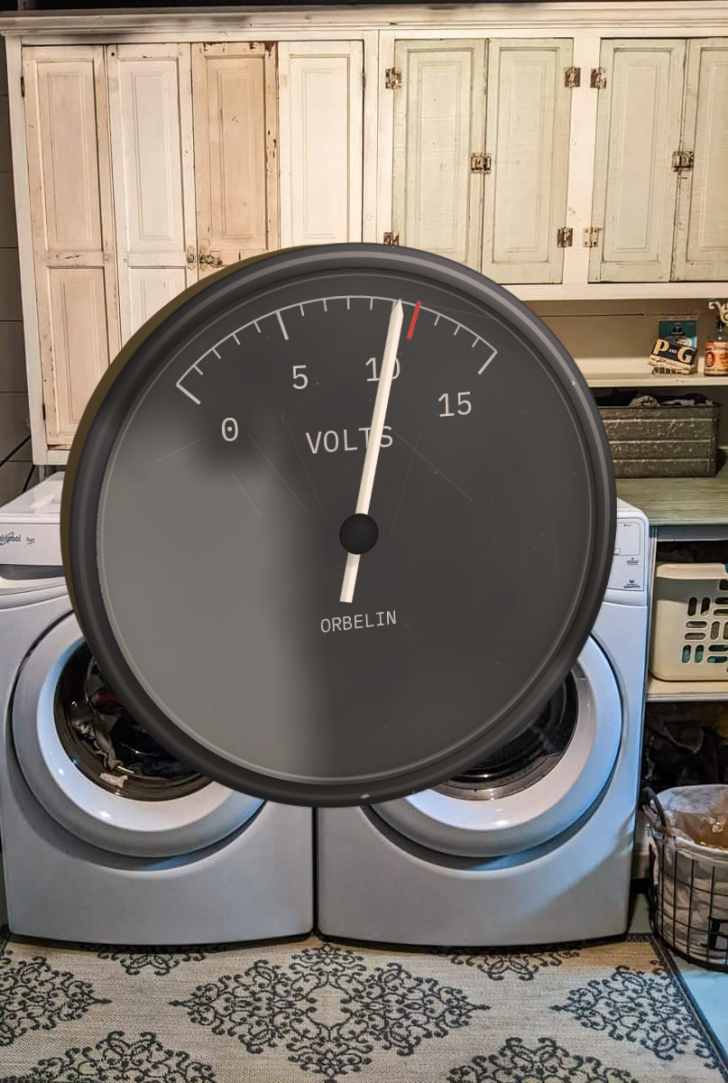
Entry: value=10 unit=V
